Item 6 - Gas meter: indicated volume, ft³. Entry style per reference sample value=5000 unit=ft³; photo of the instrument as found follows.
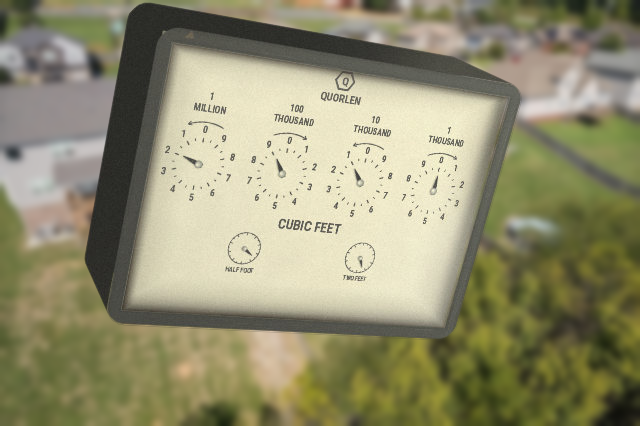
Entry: value=191000 unit=ft³
